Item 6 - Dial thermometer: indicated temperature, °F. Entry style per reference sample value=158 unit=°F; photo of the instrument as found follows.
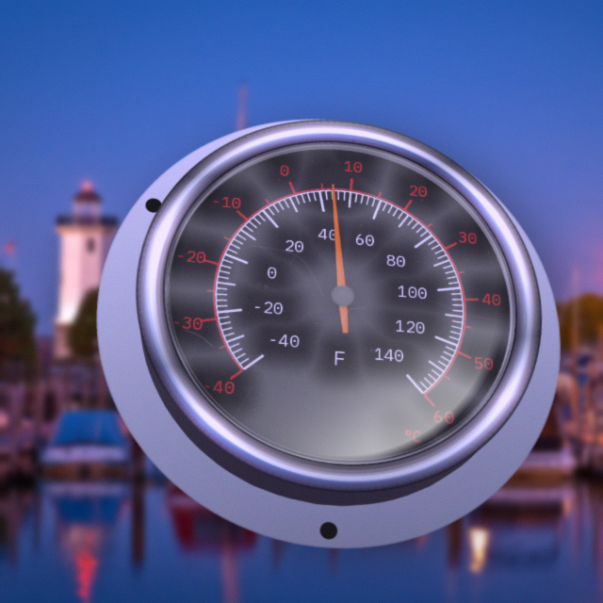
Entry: value=44 unit=°F
